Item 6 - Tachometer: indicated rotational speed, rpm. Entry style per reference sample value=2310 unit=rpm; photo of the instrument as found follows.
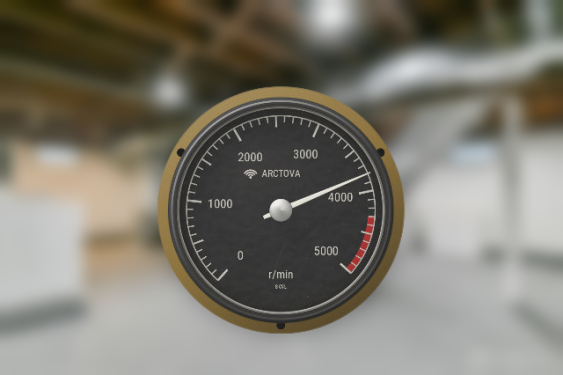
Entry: value=3800 unit=rpm
